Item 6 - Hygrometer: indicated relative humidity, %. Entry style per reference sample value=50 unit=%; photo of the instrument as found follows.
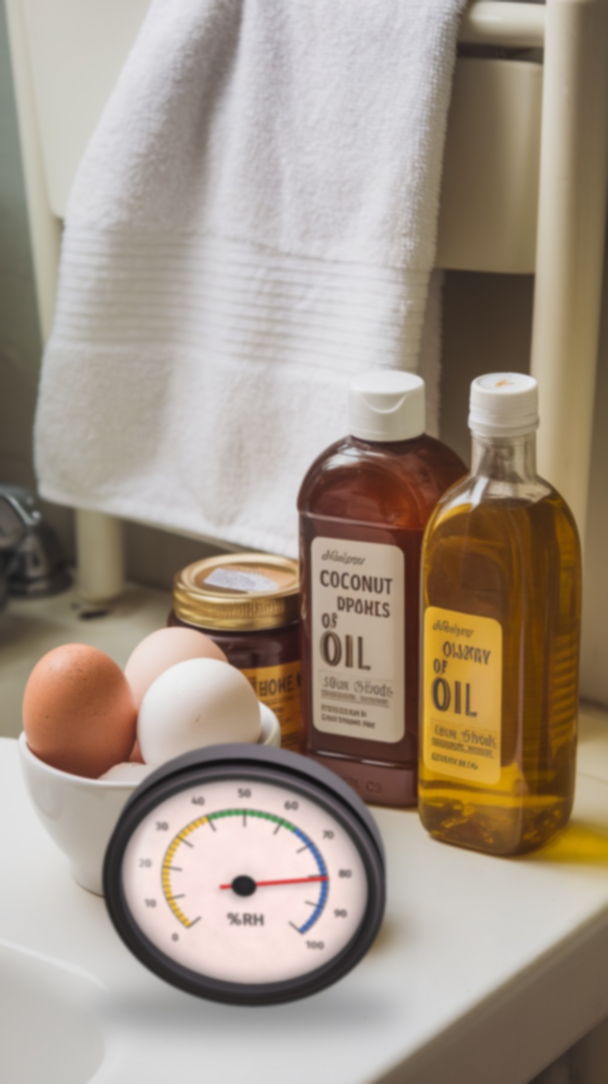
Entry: value=80 unit=%
